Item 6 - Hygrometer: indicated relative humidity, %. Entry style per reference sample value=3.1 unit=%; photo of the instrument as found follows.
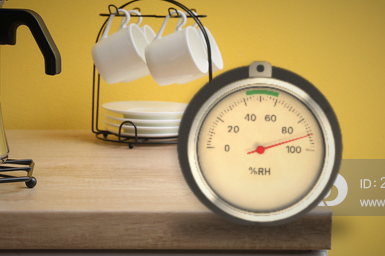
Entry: value=90 unit=%
